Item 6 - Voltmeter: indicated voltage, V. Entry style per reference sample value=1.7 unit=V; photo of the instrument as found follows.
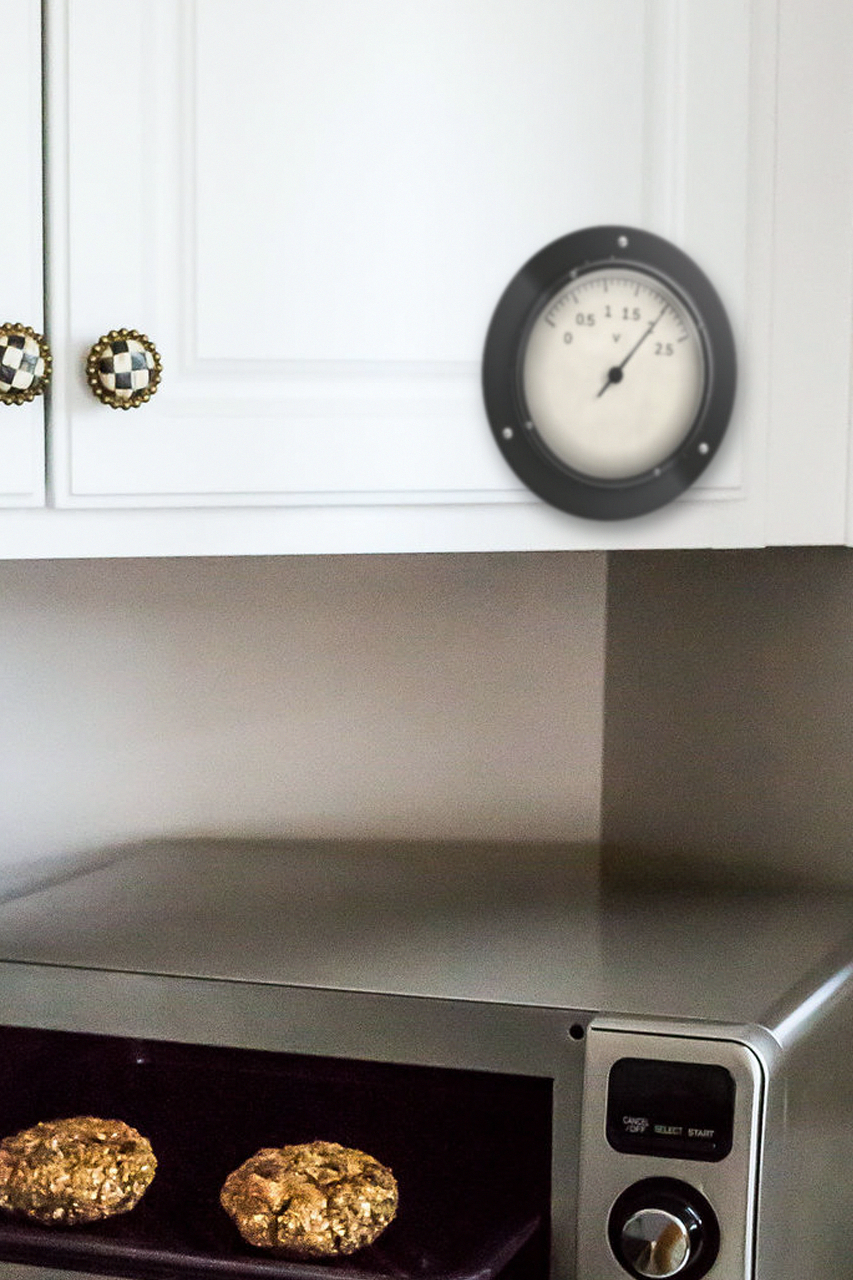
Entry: value=2 unit=V
